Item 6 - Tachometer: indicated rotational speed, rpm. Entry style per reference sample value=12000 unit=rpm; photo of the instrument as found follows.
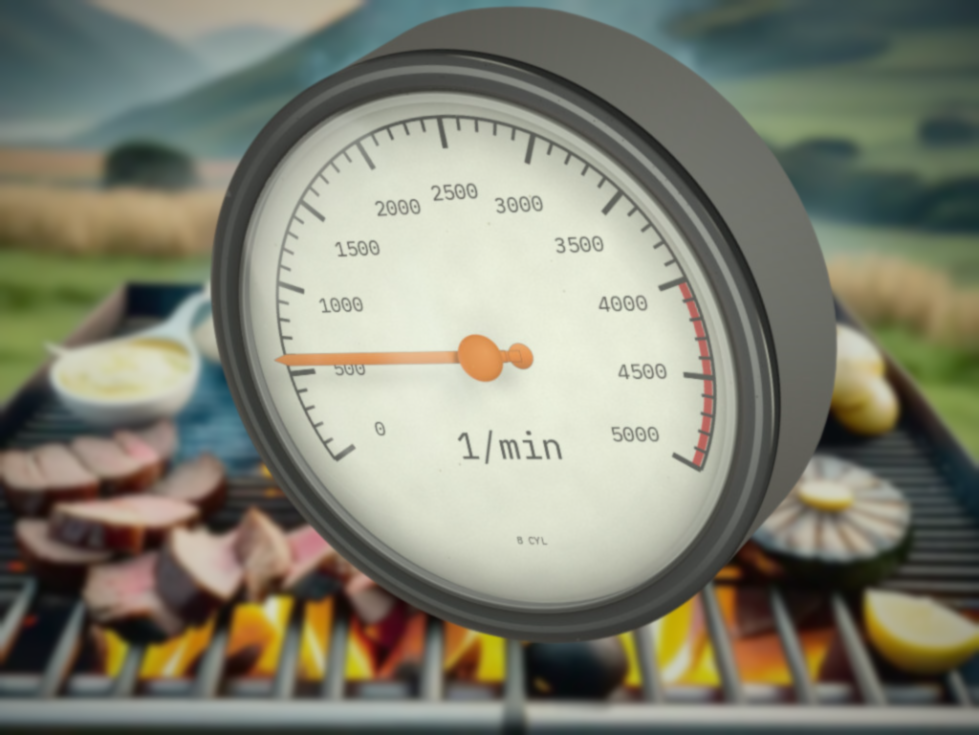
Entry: value=600 unit=rpm
